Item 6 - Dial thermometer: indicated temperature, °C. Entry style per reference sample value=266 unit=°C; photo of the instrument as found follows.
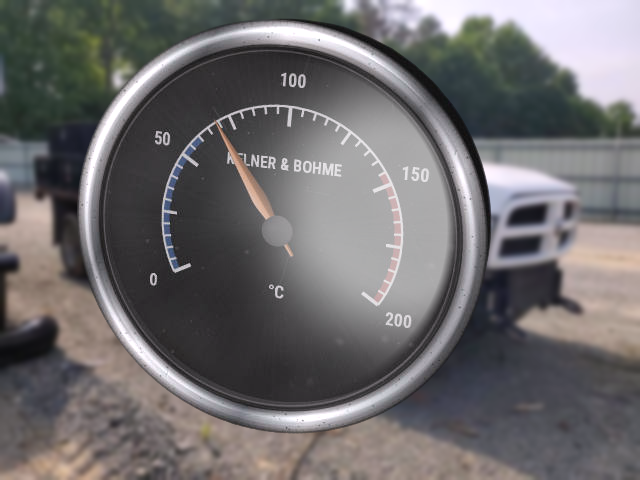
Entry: value=70 unit=°C
